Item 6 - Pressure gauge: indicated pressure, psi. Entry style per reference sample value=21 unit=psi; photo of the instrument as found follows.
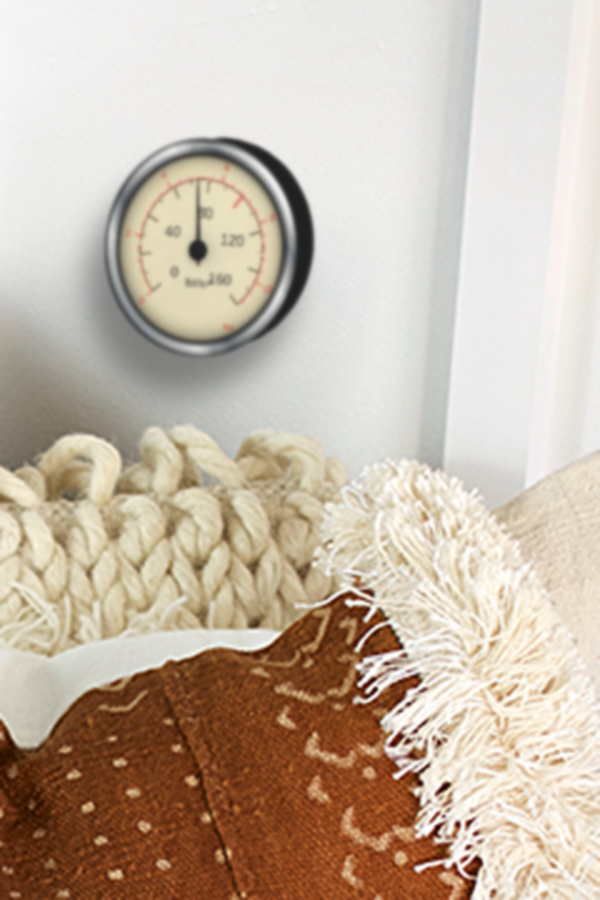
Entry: value=75 unit=psi
